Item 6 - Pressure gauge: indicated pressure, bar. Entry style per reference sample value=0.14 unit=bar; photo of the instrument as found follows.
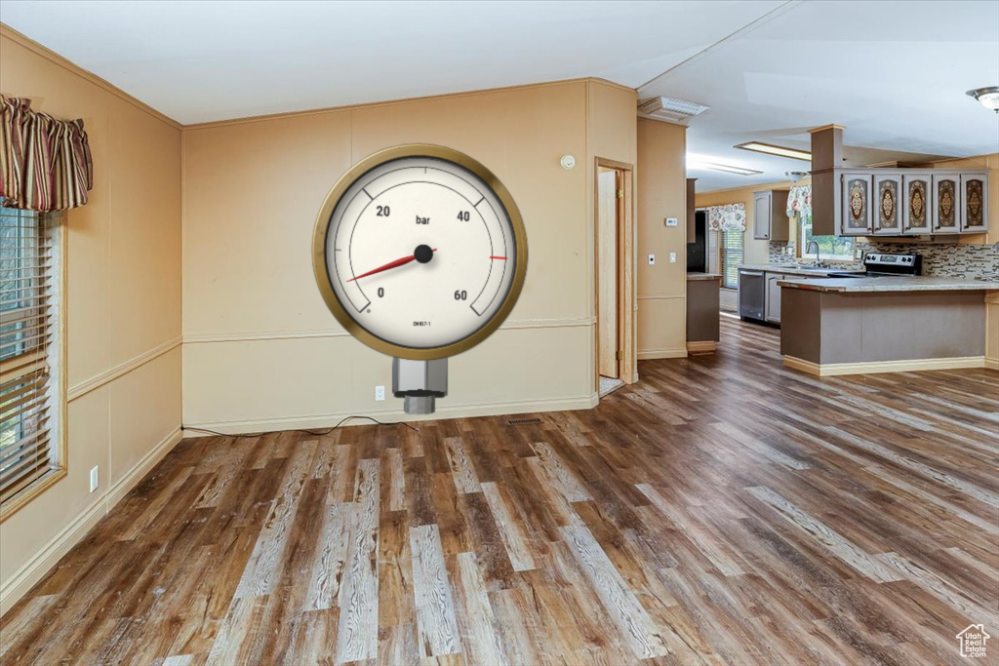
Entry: value=5 unit=bar
